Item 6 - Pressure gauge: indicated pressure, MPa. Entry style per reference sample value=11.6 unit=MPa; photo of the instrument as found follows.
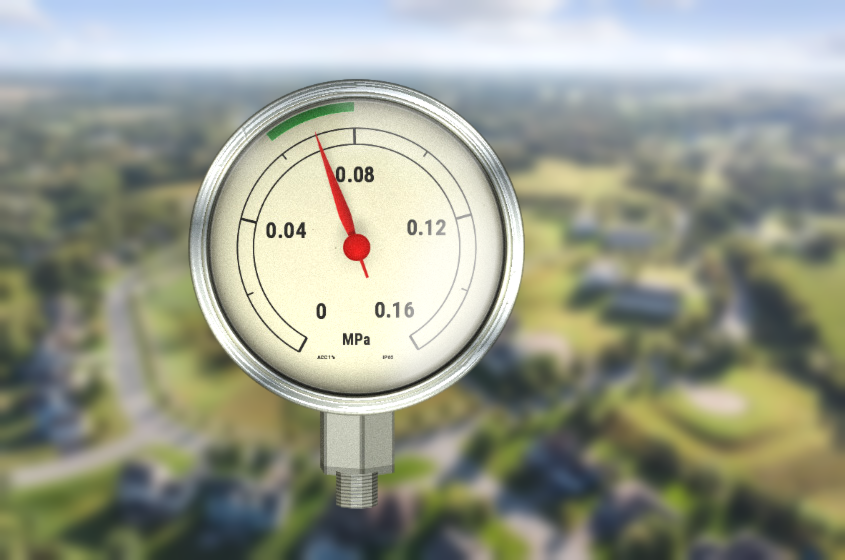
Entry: value=0.07 unit=MPa
